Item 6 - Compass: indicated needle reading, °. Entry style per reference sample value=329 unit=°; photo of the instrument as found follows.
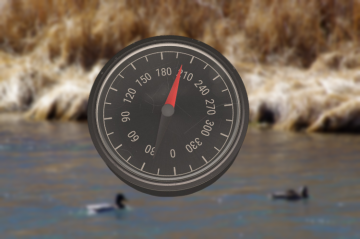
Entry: value=202.5 unit=°
